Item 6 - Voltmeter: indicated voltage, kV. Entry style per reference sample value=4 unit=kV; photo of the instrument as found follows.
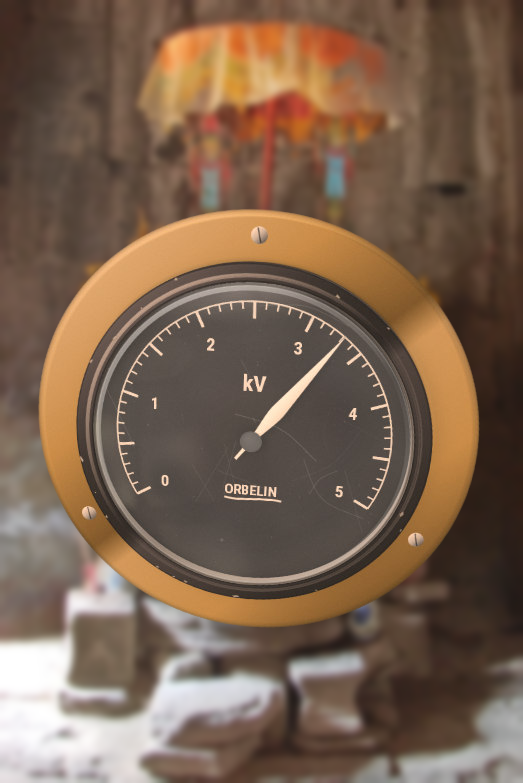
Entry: value=3.3 unit=kV
